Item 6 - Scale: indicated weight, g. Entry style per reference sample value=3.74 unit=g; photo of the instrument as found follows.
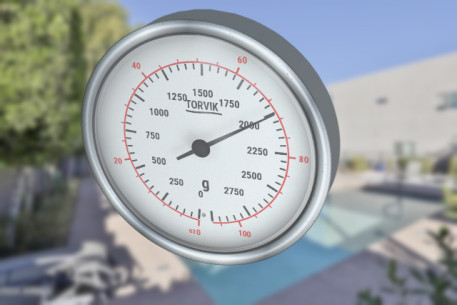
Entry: value=2000 unit=g
